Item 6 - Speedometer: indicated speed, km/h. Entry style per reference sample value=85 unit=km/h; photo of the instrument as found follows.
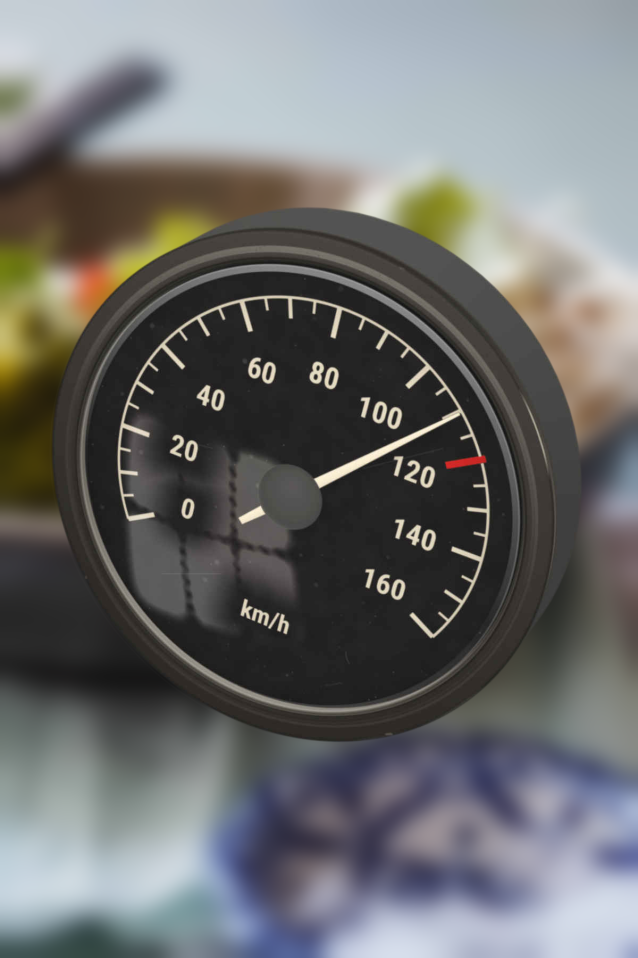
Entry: value=110 unit=km/h
